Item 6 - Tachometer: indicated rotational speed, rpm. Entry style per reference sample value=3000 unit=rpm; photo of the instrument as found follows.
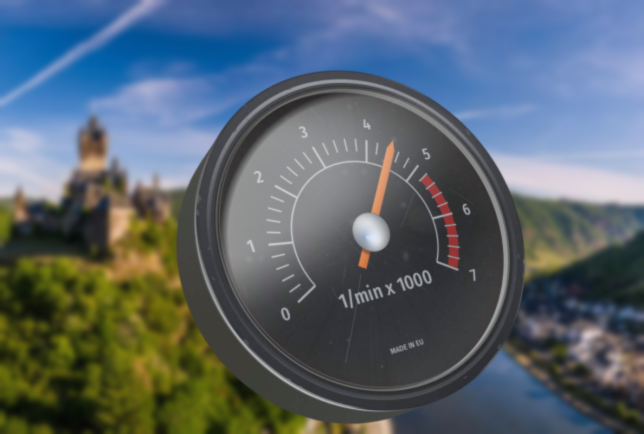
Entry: value=4400 unit=rpm
